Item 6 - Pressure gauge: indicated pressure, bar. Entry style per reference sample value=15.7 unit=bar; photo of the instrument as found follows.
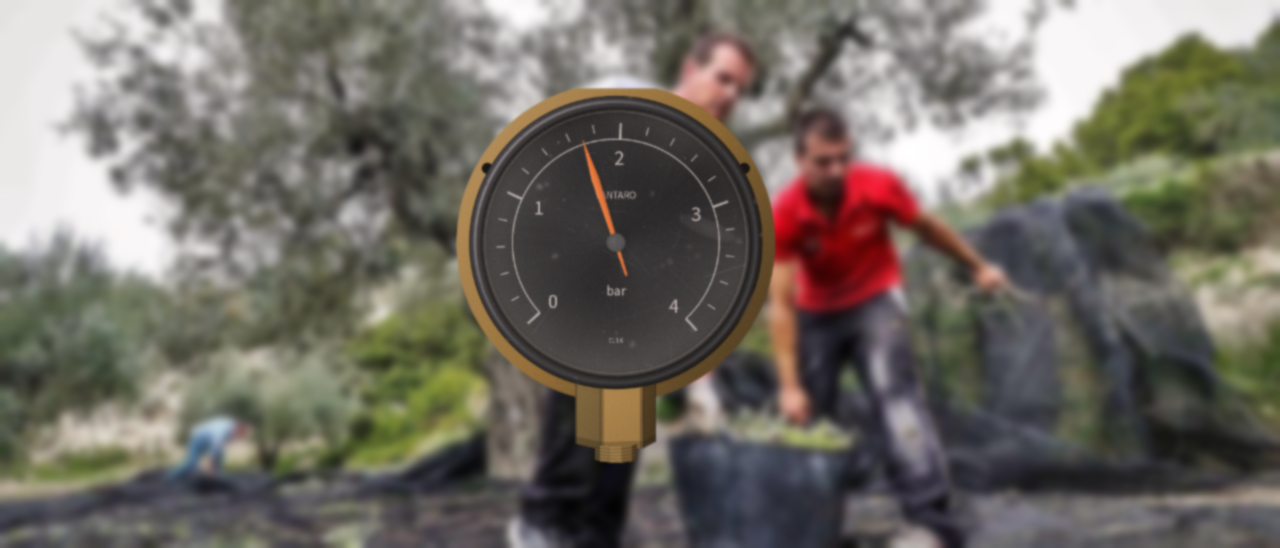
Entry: value=1.7 unit=bar
